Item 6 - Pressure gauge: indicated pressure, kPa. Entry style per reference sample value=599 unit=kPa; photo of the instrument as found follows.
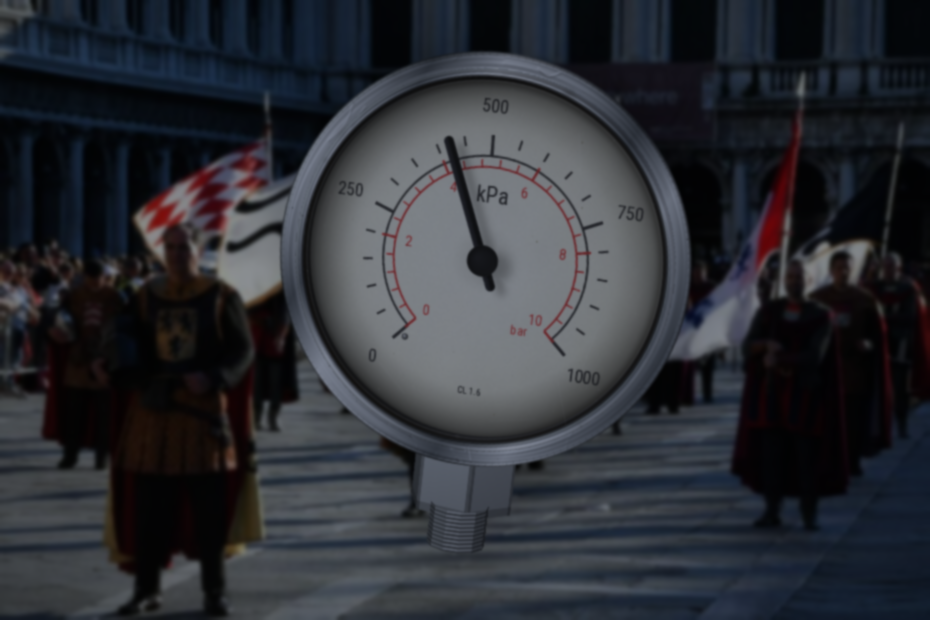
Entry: value=425 unit=kPa
